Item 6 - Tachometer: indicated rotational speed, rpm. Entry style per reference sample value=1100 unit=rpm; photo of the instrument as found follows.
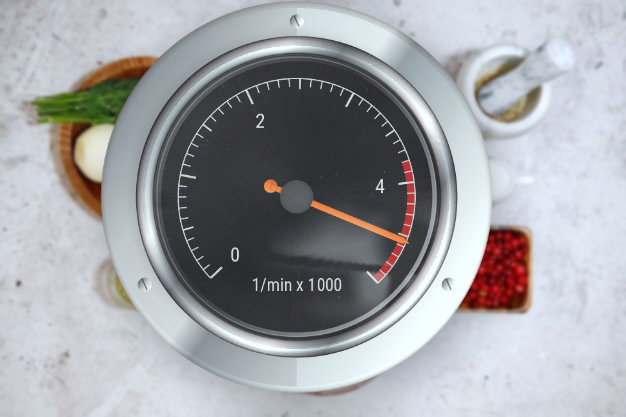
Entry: value=4550 unit=rpm
